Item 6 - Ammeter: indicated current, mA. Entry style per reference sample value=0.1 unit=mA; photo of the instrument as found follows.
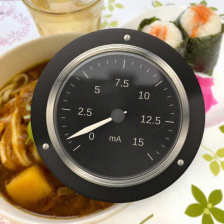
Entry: value=0.75 unit=mA
